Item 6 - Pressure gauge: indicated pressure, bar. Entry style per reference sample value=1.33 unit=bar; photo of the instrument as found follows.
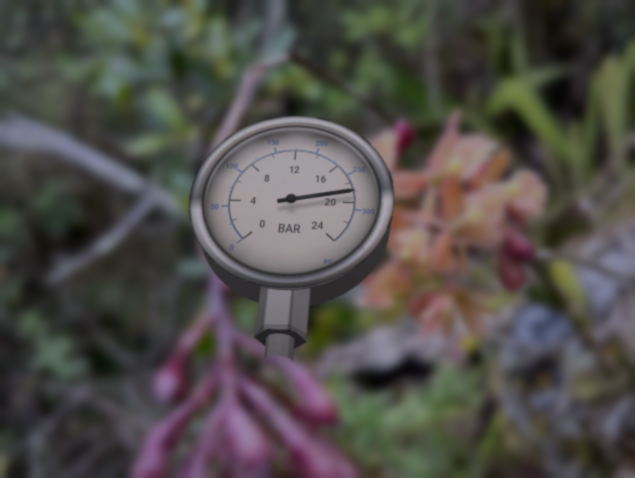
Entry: value=19 unit=bar
